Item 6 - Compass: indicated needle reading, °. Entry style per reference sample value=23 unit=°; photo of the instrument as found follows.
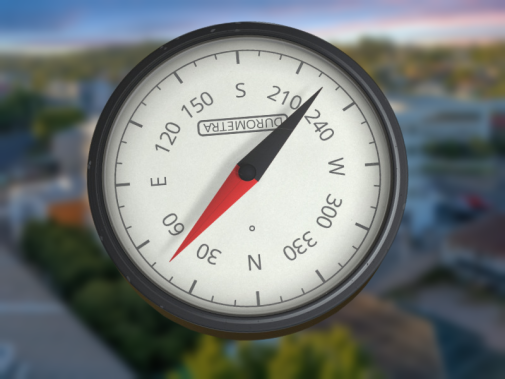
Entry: value=45 unit=°
